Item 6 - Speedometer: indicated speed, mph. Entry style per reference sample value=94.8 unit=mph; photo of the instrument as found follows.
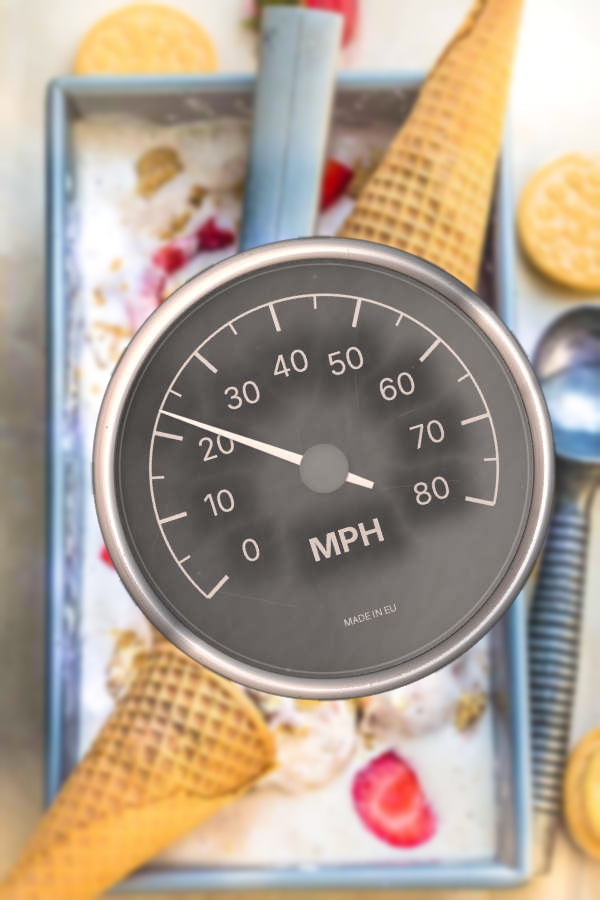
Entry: value=22.5 unit=mph
